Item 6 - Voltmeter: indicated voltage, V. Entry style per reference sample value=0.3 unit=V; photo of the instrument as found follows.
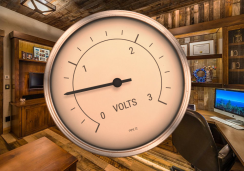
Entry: value=0.6 unit=V
